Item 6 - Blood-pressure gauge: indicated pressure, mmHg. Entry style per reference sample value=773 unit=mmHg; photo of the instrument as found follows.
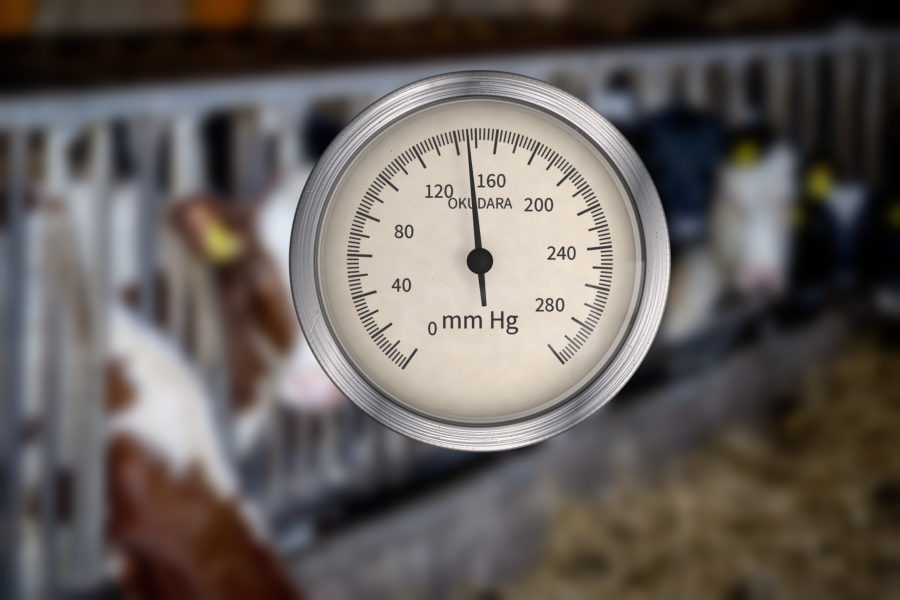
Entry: value=146 unit=mmHg
